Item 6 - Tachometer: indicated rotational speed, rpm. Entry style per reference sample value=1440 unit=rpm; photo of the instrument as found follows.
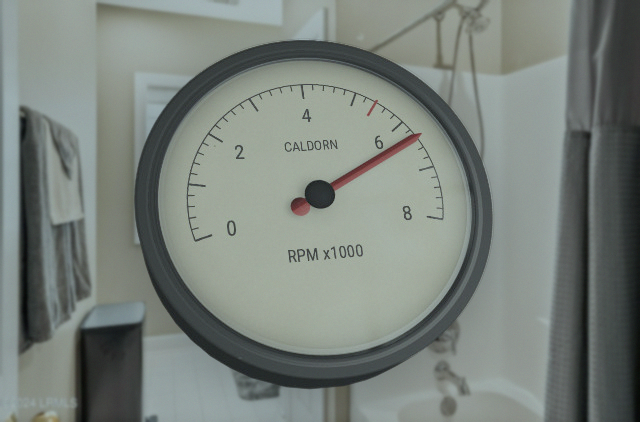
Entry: value=6400 unit=rpm
